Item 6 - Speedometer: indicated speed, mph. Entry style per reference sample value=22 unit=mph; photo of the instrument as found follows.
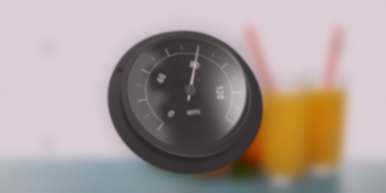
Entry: value=80 unit=mph
